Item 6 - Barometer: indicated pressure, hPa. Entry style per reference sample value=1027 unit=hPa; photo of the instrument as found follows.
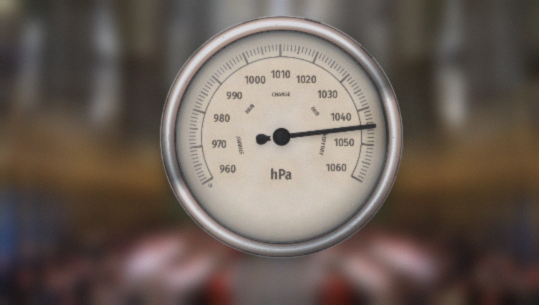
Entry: value=1045 unit=hPa
